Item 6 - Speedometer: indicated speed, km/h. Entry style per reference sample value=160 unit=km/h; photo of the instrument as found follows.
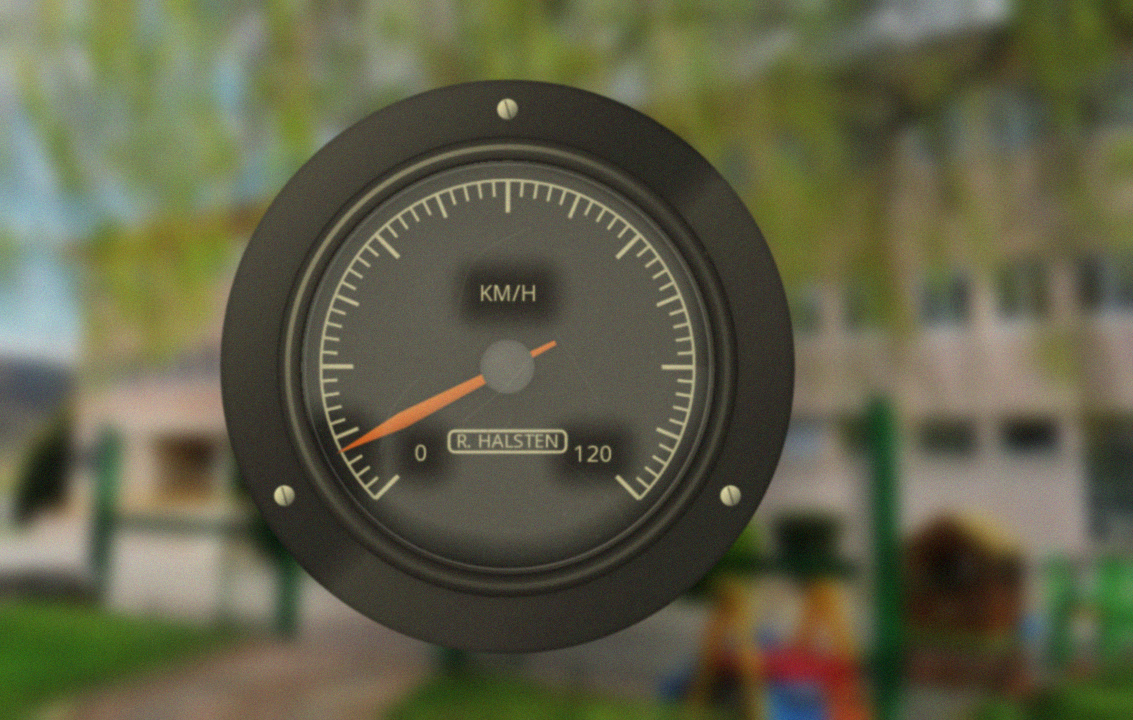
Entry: value=8 unit=km/h
